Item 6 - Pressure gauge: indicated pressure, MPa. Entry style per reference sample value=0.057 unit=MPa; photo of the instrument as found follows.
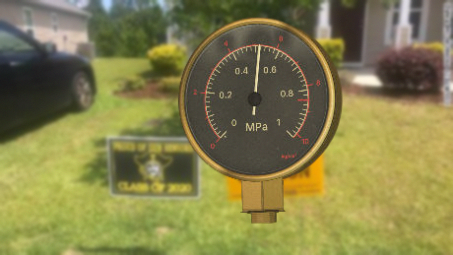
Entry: value=0.52 unit=MPa
